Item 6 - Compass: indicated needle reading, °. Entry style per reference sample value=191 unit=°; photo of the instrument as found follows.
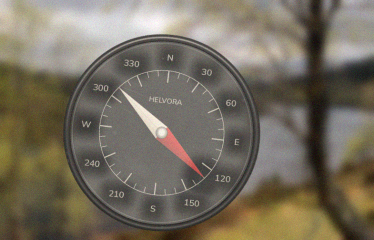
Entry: value=130 unit=°
